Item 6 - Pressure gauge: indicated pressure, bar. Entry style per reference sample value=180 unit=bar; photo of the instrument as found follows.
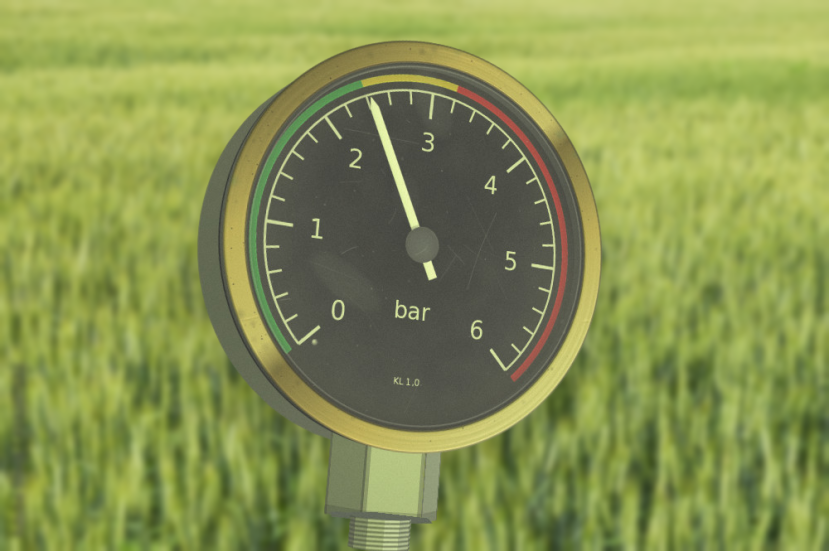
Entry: value=2.4 unit=bar
